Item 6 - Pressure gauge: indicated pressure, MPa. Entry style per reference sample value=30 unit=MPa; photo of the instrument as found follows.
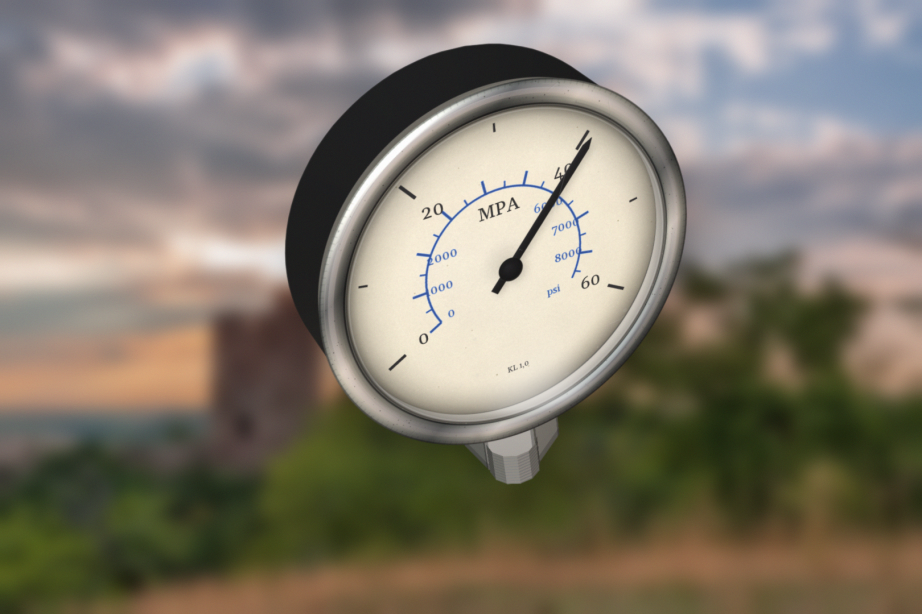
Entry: value=40 unit=MPa
